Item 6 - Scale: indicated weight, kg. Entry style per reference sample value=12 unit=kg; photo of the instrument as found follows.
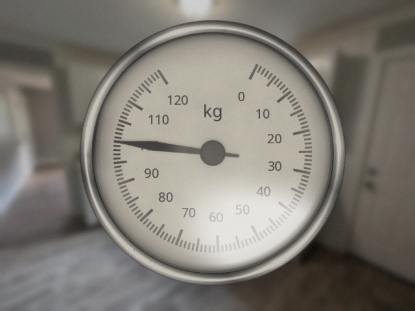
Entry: value=100 unit=kg
